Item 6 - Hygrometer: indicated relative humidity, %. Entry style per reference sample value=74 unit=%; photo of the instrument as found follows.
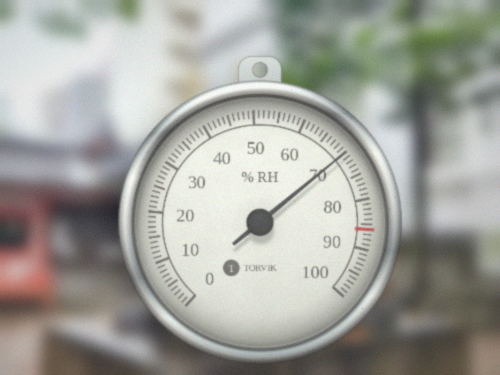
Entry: value=70 unit=%
